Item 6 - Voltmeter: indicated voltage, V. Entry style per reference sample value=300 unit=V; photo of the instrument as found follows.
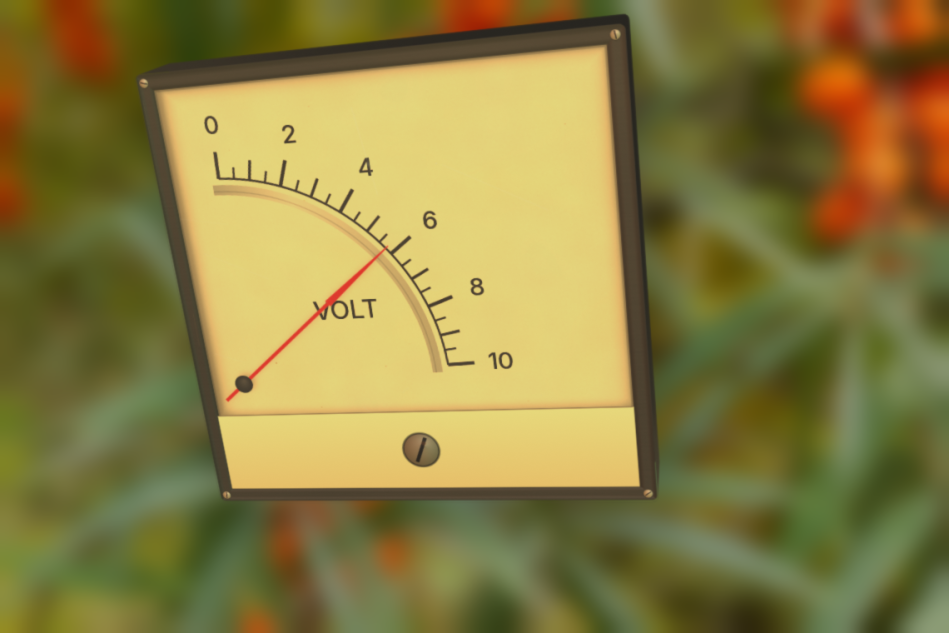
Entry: value=5.75 unit=V
